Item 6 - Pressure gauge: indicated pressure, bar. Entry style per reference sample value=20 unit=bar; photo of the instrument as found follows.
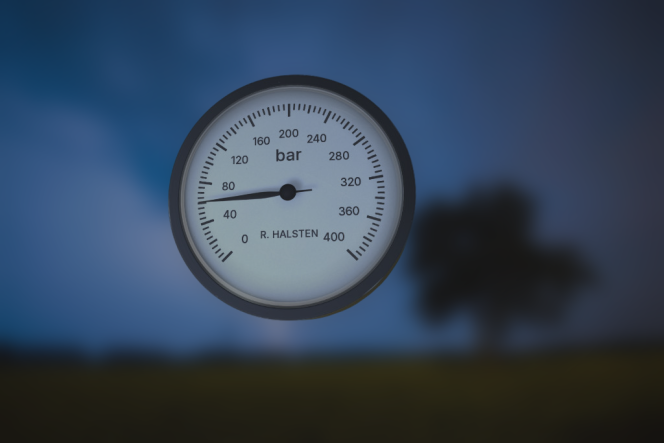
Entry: value=60 unit=bar
